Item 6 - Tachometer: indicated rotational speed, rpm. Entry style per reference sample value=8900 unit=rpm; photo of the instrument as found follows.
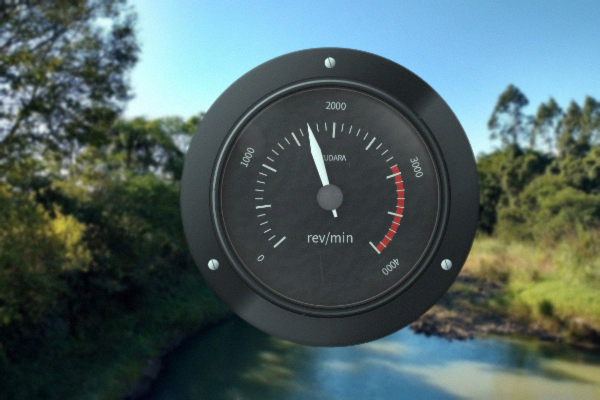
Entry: value=1700 unit=rpm
